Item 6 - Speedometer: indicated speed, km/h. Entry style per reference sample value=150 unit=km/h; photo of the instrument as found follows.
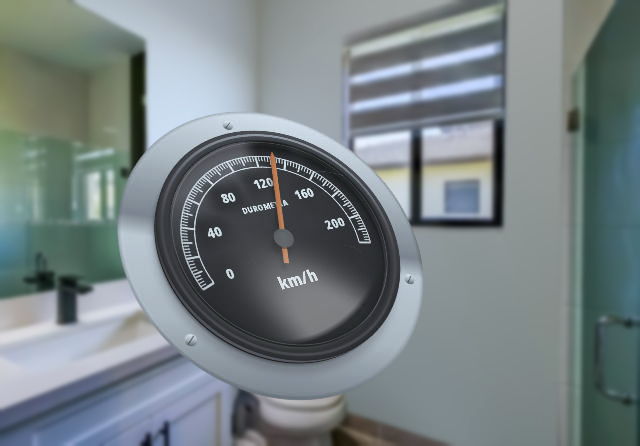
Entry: value=130 unit=km/h
